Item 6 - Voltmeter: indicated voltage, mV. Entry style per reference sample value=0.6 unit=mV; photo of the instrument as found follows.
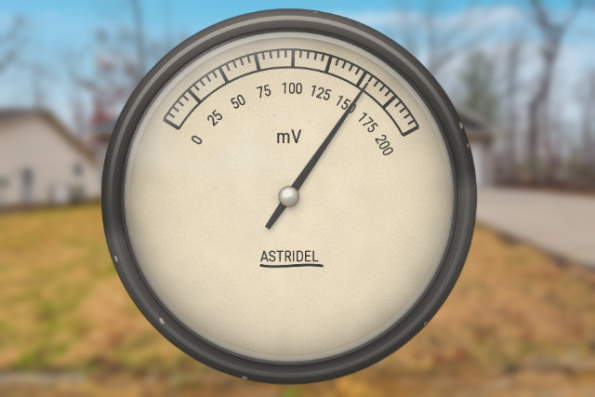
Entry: value=155 unit=mV
